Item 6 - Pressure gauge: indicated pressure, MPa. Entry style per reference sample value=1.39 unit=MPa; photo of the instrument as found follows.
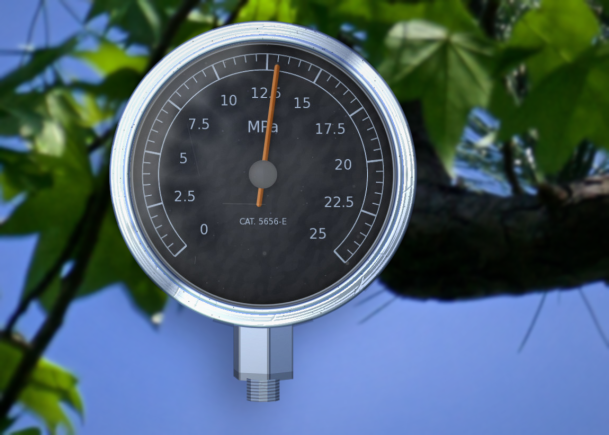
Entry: value=13 unit=MPa
